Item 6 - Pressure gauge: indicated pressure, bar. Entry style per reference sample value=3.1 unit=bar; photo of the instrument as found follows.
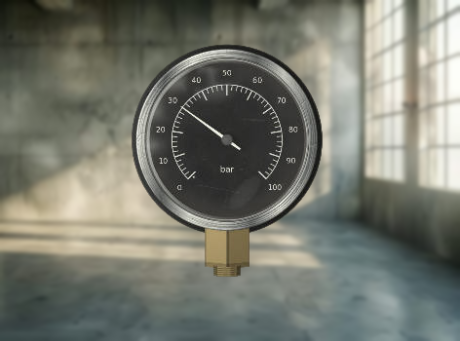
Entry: value=30 unit=bar
